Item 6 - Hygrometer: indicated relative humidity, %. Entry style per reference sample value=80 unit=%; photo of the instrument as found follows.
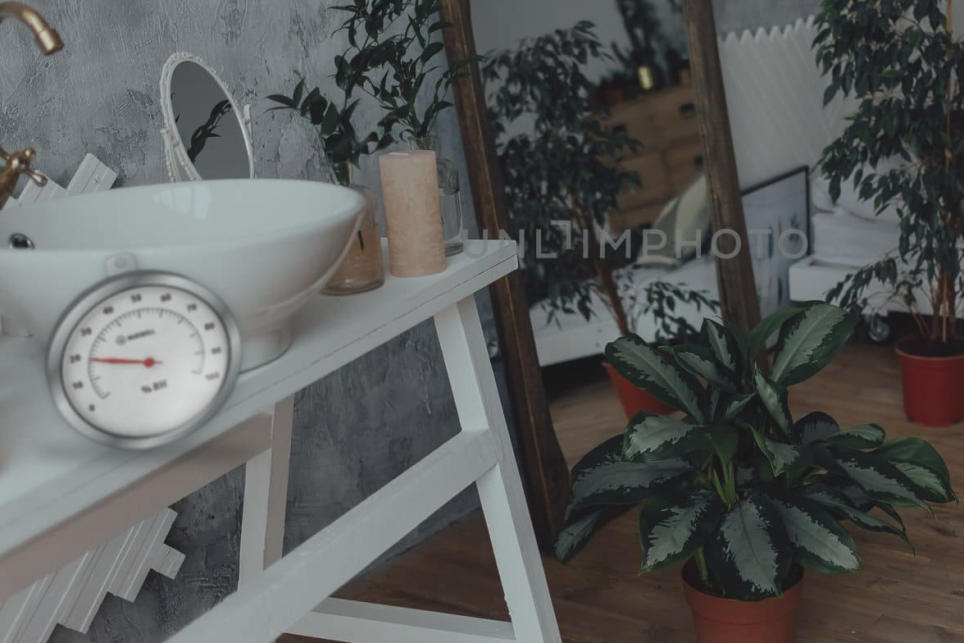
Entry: value=20 unit=%
